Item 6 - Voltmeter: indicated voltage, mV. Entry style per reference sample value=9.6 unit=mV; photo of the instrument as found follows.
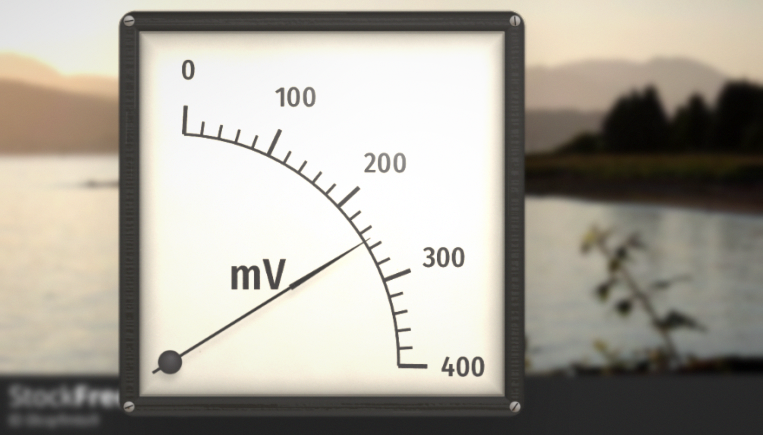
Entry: value=250 unit=mV
